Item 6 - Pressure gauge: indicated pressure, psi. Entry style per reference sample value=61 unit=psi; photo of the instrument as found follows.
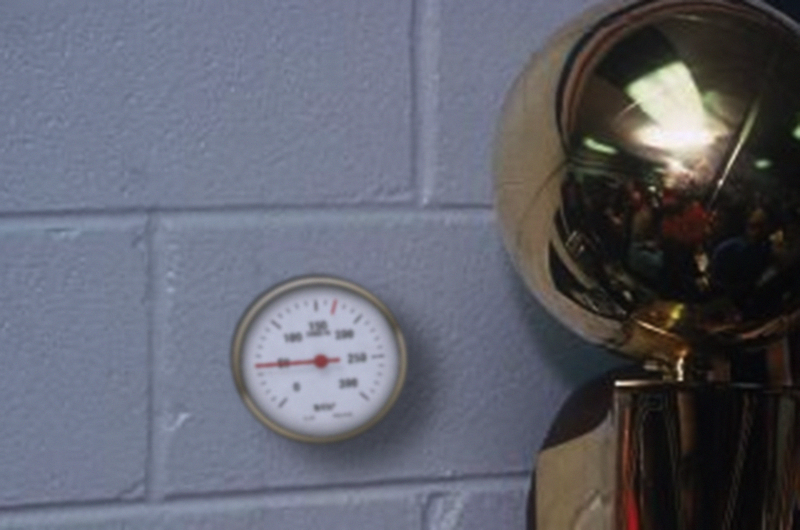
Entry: value=50 unit=psi
